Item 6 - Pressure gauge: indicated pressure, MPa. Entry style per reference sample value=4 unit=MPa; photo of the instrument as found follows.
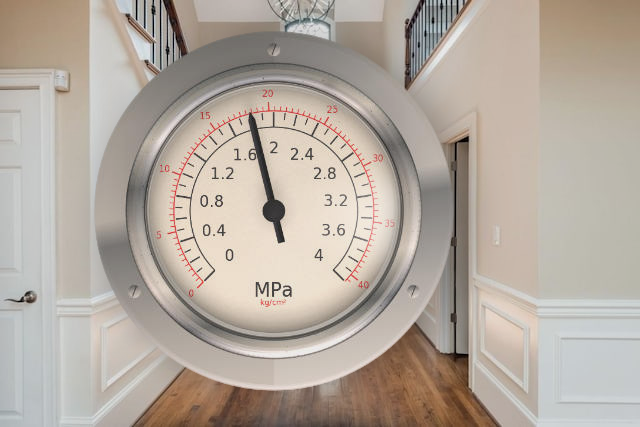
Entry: value=1.8 unit=MPa
